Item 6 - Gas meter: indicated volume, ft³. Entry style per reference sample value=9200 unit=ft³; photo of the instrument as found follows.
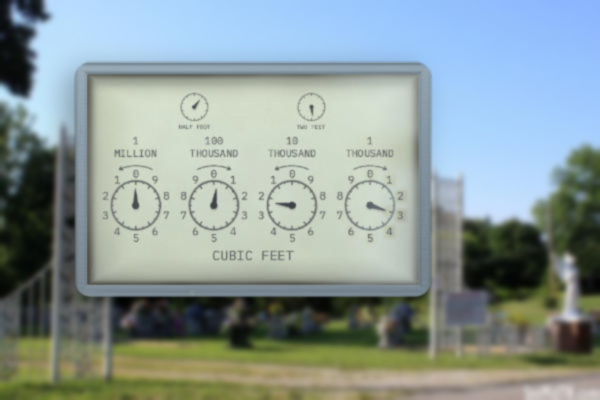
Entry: value=2300 unit=ft³
